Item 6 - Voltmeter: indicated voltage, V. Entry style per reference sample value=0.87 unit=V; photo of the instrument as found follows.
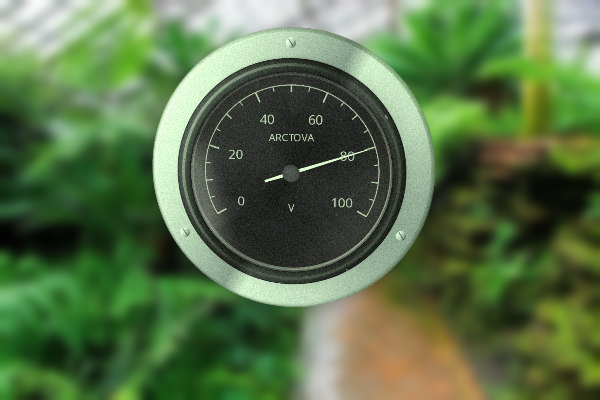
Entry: value=80 unit=V
